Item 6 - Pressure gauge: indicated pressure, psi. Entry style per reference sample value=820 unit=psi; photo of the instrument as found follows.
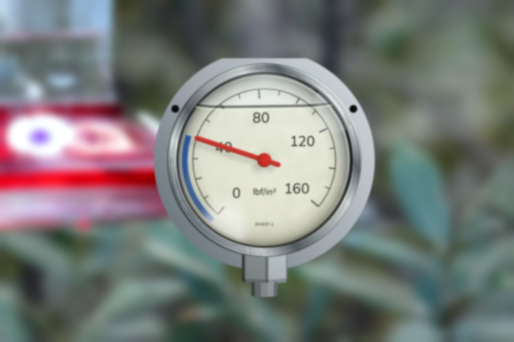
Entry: value=40 unit=psi
